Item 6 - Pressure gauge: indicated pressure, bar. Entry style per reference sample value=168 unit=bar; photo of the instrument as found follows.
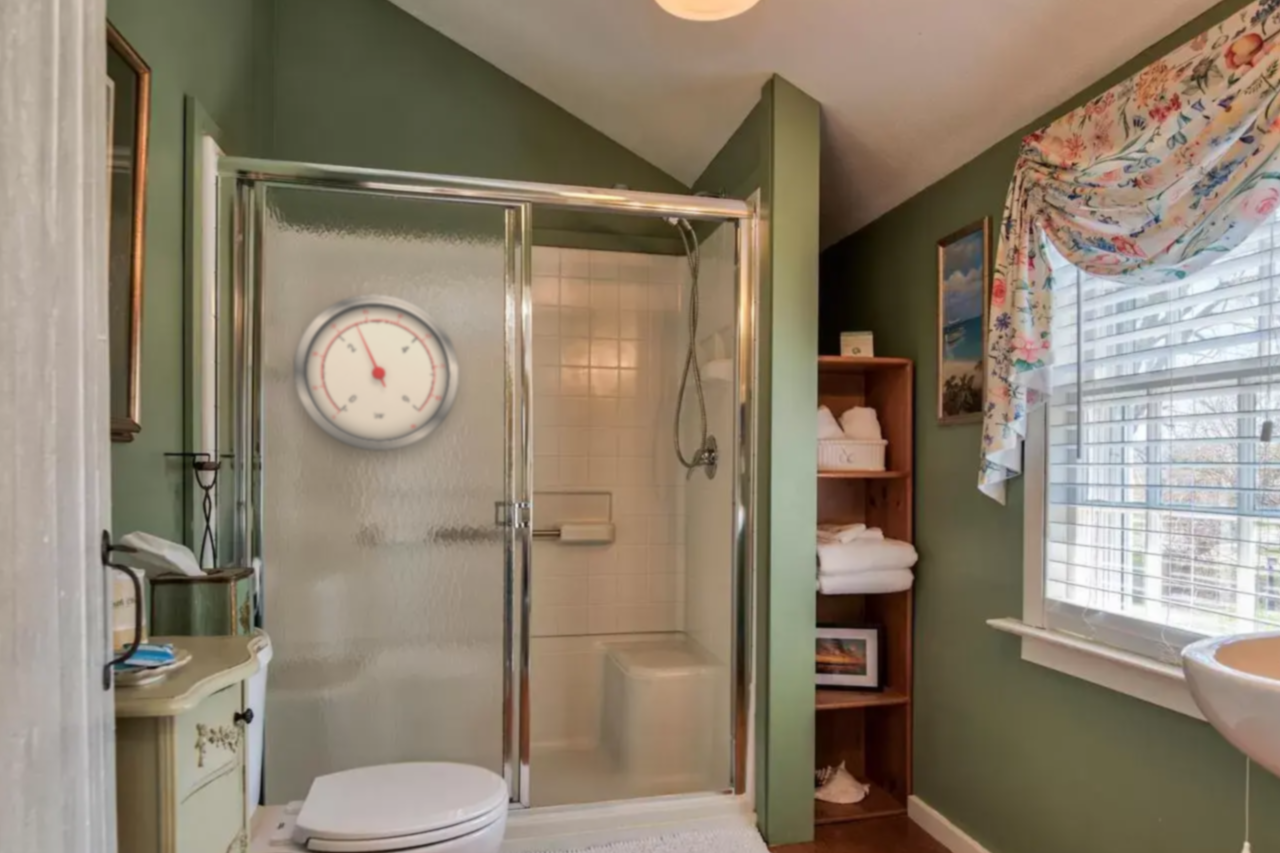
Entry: value=2.5 unit=bar
